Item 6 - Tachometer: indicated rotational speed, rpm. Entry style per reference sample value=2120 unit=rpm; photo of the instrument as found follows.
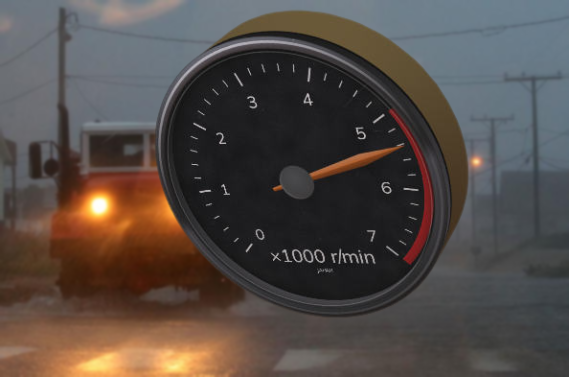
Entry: value=5400 unit=rpm
